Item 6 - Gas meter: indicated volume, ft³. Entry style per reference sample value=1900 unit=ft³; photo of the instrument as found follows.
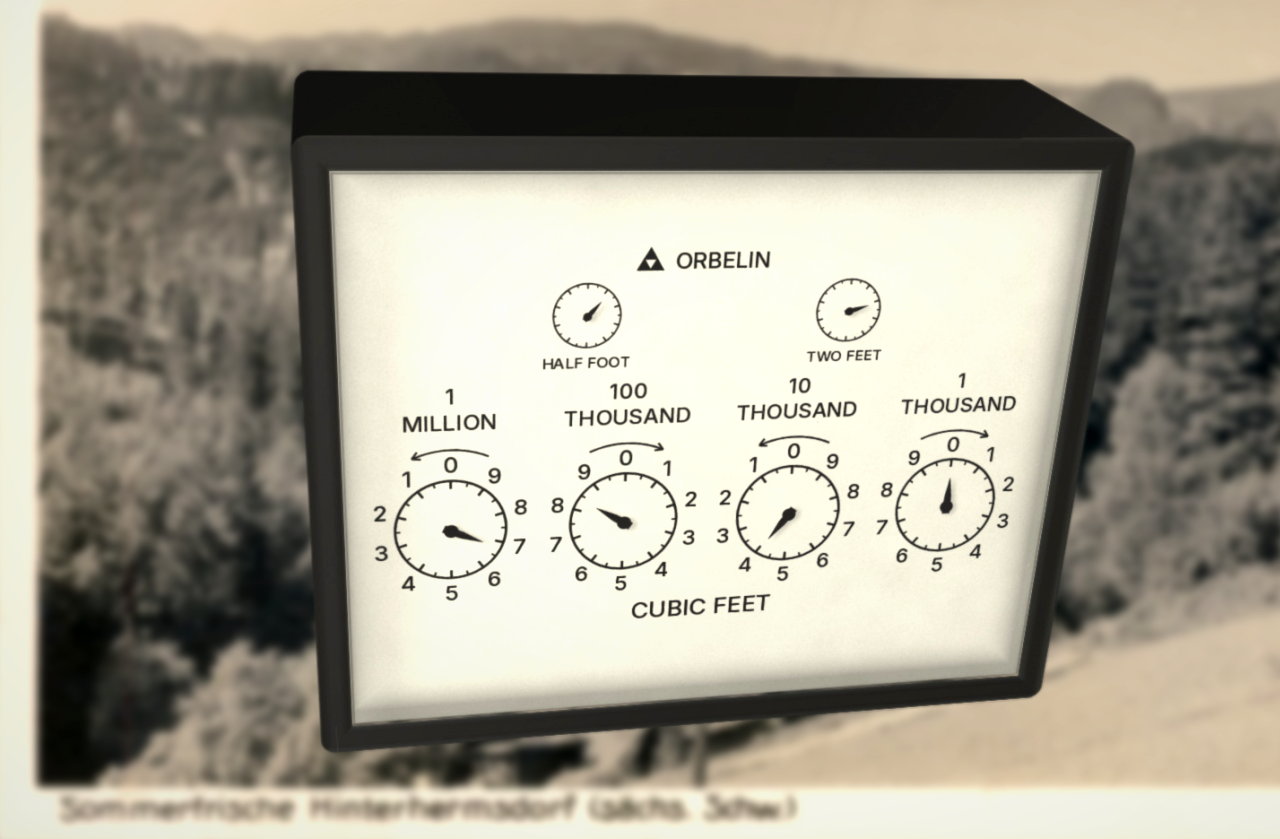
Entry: value=684000 unit=ft³
